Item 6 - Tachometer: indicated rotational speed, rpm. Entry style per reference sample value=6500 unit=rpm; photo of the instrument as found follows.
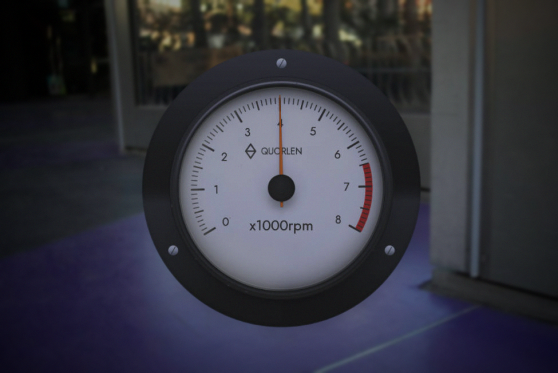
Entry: value=4000 unit=rpm
